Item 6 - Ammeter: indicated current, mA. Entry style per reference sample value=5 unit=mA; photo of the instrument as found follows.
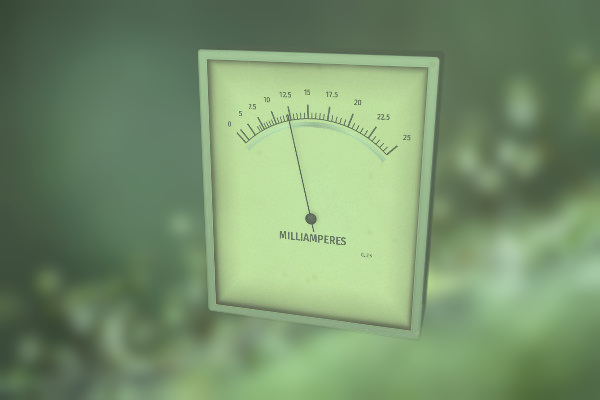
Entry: value=12.5 unit=mA
